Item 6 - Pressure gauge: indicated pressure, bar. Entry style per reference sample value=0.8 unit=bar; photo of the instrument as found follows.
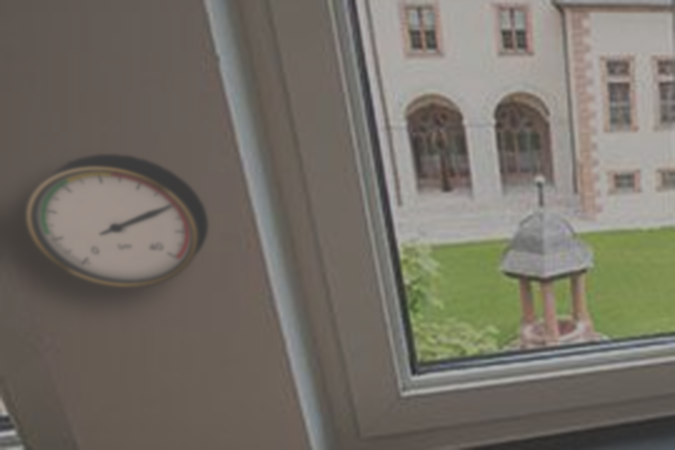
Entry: value=30 unit=bar
